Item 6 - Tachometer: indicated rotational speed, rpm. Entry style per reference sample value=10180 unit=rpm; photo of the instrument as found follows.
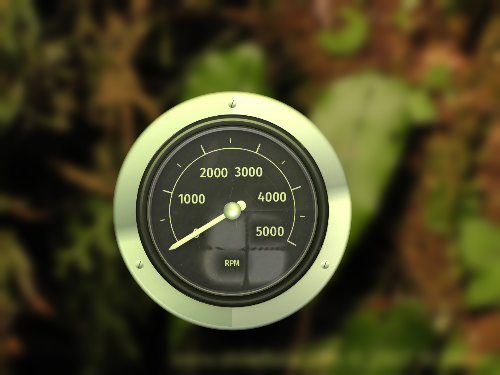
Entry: value=0 unit=rpm
